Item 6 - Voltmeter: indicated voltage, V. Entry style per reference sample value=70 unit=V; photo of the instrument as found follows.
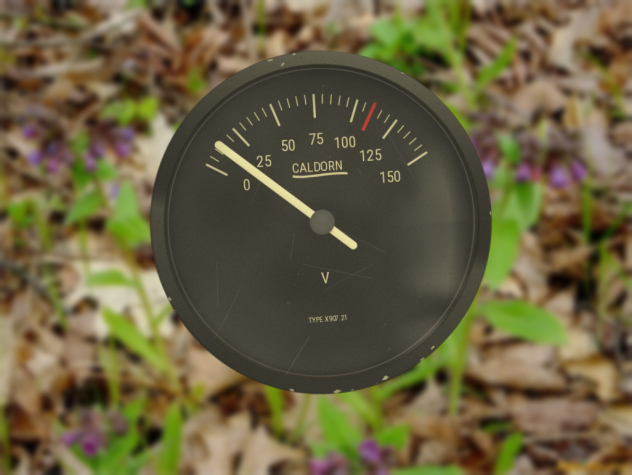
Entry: value=12.5 unit=V
